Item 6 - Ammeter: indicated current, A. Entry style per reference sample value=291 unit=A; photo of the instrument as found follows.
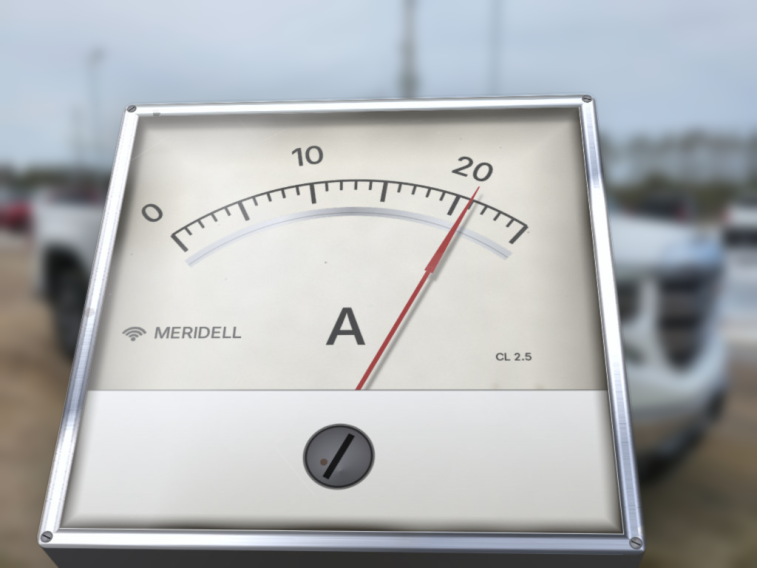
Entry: value=21 unit=A
